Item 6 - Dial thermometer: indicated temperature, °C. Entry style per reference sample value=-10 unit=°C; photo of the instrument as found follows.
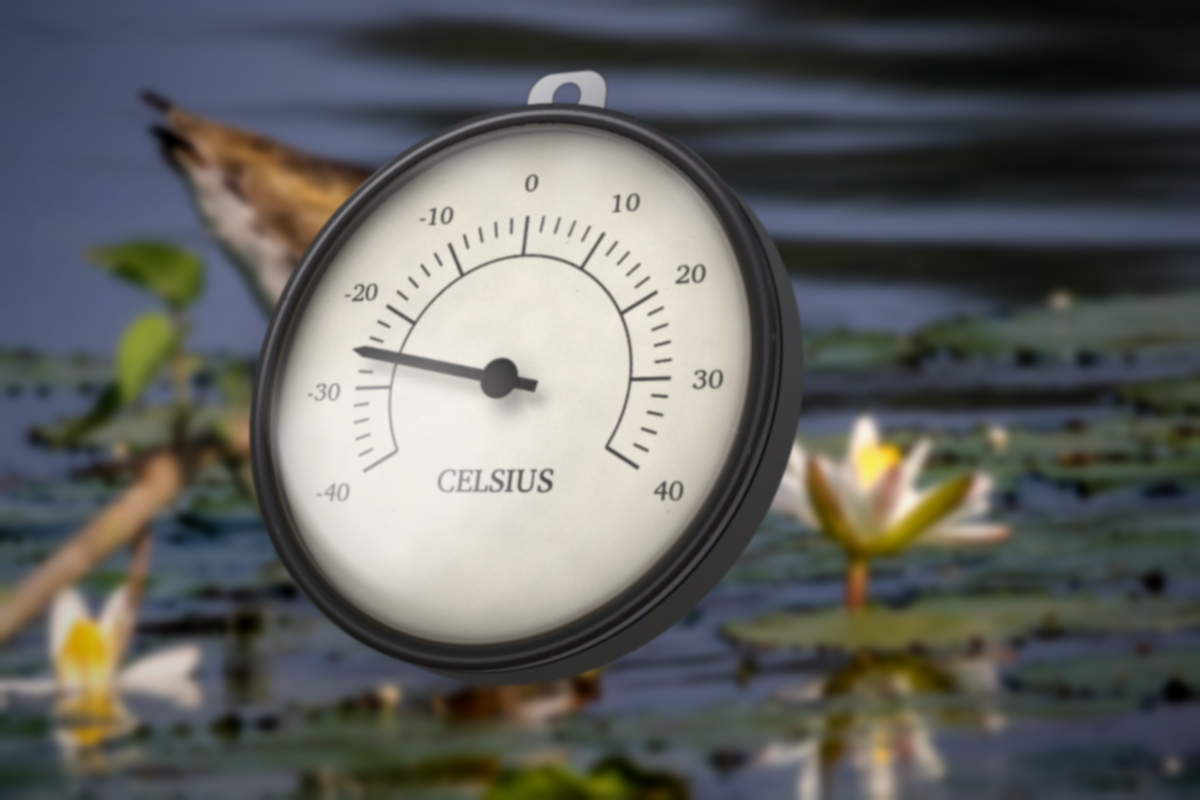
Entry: value=-26 unit=°C
